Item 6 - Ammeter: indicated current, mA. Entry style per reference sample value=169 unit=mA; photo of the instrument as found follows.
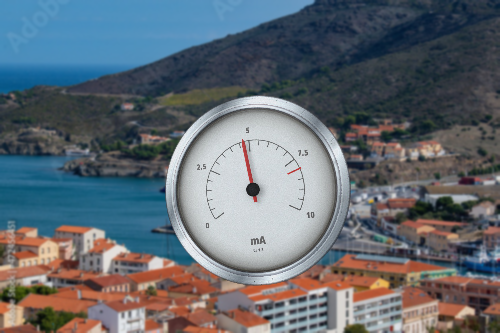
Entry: value=4.75 unit=mA
